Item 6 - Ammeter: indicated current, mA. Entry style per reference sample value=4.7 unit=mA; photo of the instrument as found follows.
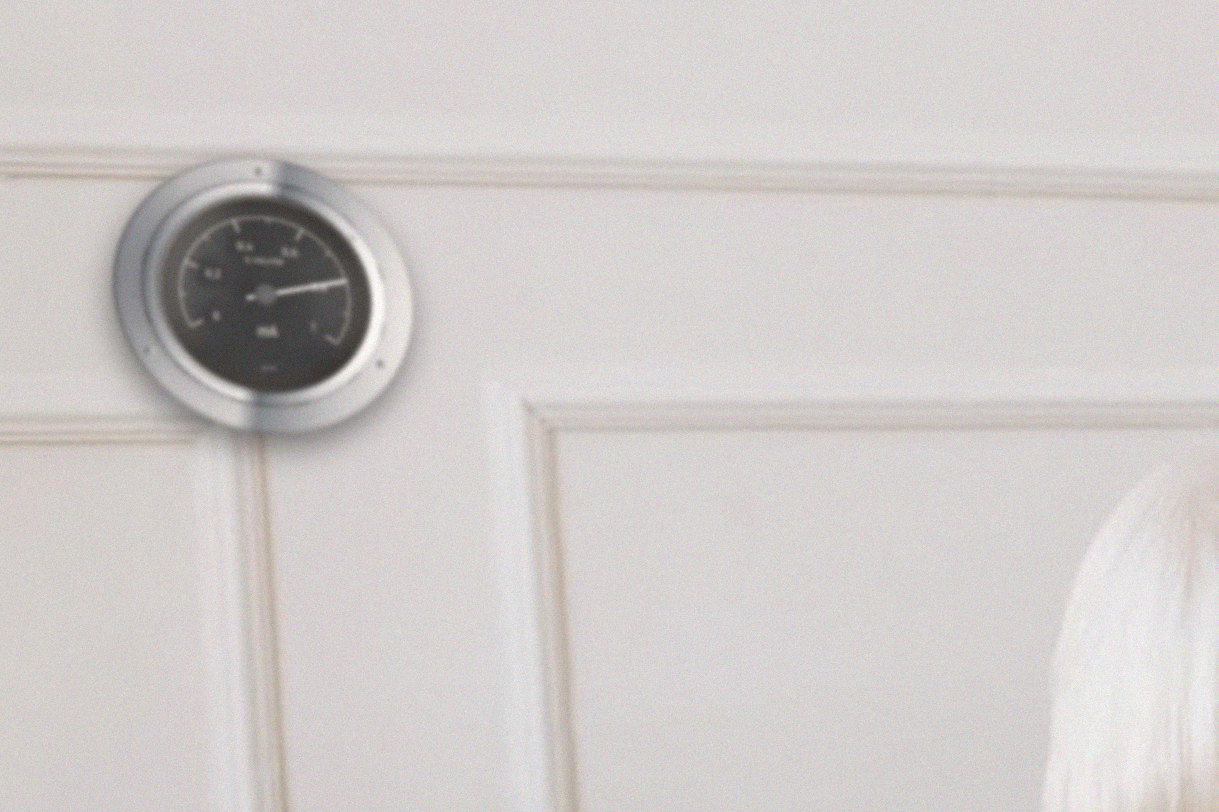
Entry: value=0.8 unit=mA
